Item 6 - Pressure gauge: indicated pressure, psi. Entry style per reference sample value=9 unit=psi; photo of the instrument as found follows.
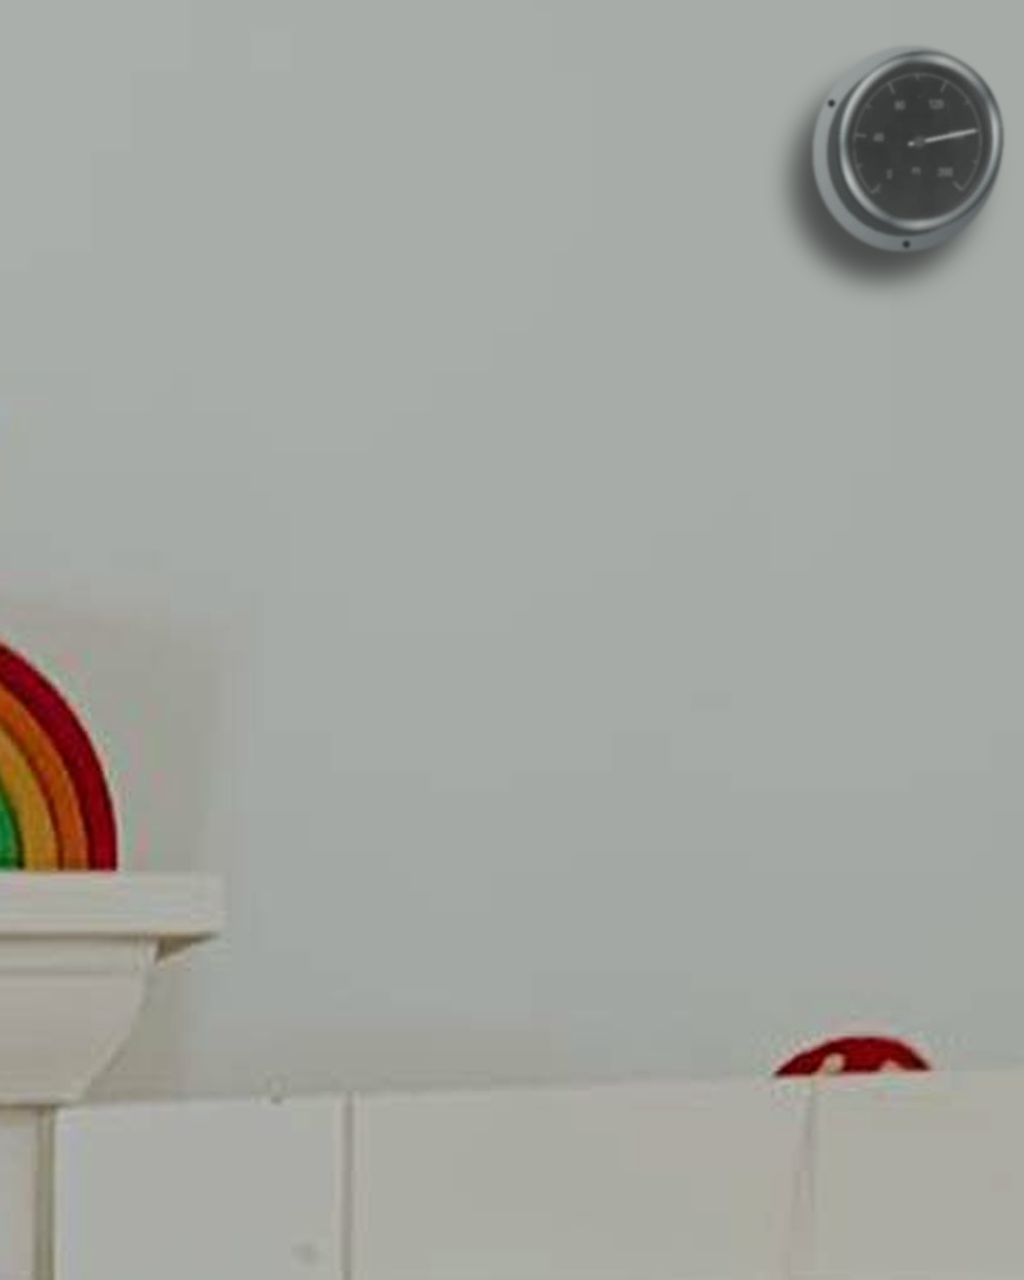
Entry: value=160 unit=psi
